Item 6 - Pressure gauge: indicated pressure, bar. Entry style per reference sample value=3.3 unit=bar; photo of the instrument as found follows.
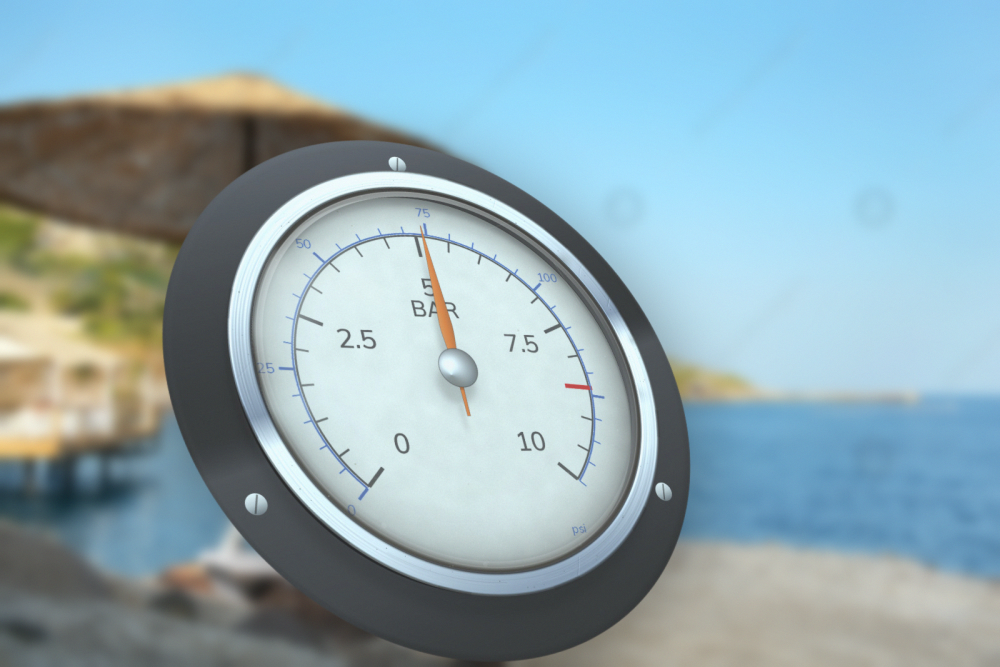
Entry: value=5 unit=bar
